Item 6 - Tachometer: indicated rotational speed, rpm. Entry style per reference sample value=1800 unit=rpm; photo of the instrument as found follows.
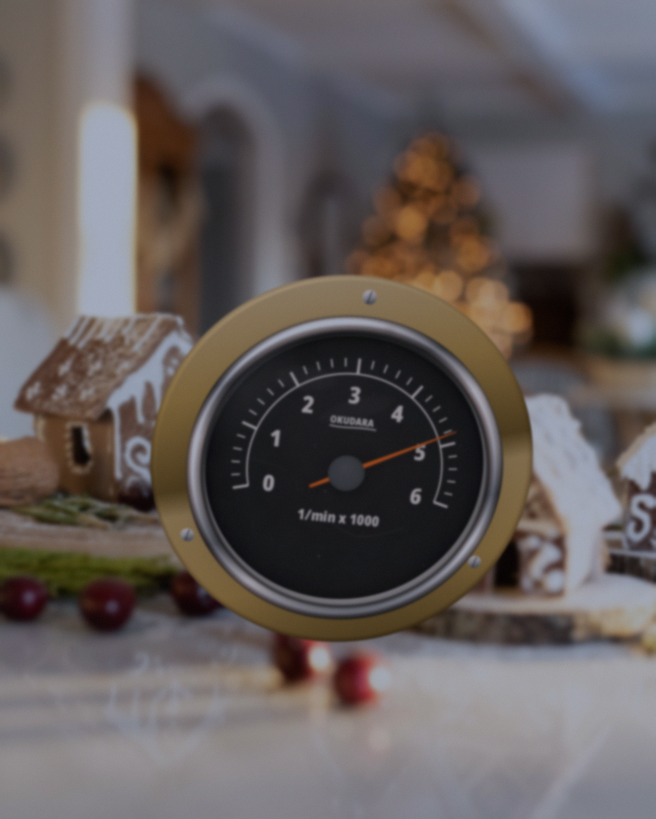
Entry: value=4800 unit=rpm
